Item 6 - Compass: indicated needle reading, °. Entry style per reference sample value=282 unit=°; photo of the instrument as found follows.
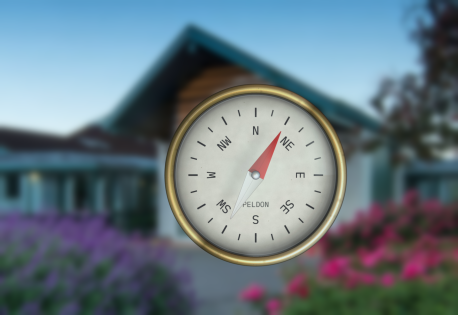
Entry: value=30 unit=°
